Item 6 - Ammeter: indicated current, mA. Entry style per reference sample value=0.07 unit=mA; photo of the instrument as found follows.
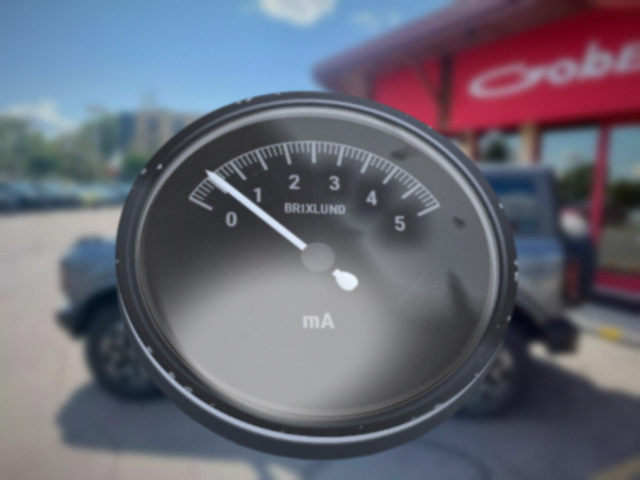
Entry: value=0.5 unit=mA
